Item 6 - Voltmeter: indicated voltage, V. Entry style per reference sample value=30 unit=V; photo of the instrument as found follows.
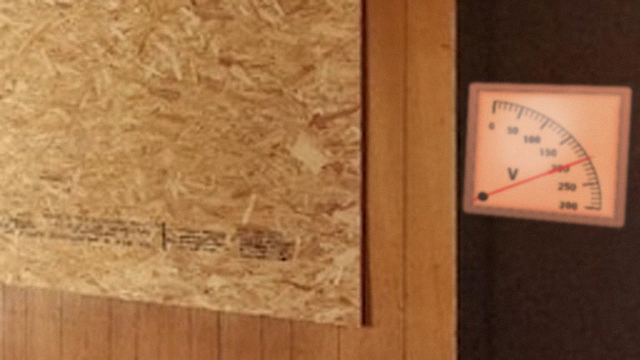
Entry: value=200 unit=V
